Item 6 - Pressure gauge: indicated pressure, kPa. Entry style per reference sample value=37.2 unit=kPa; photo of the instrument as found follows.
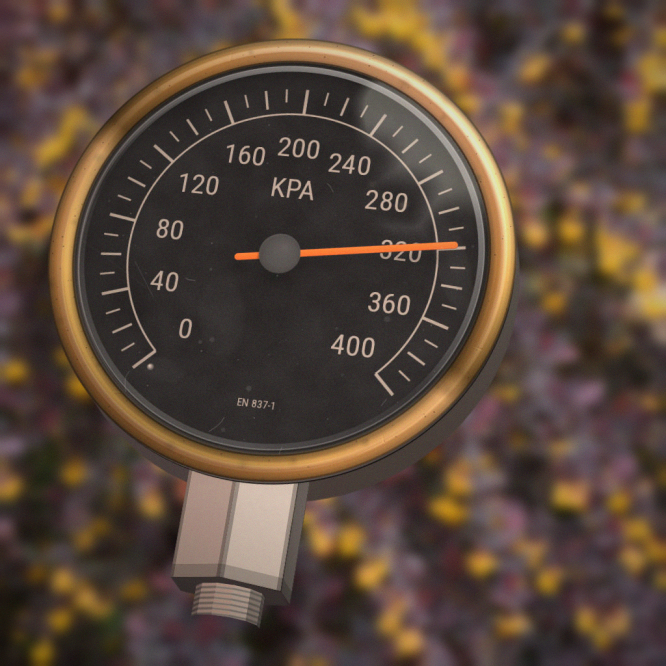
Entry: value=320 unit=kPa
